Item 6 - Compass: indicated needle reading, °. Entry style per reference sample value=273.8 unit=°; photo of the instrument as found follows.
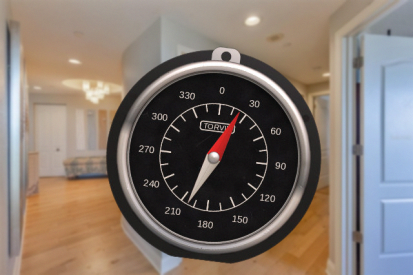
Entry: value=22.5 unit=°
